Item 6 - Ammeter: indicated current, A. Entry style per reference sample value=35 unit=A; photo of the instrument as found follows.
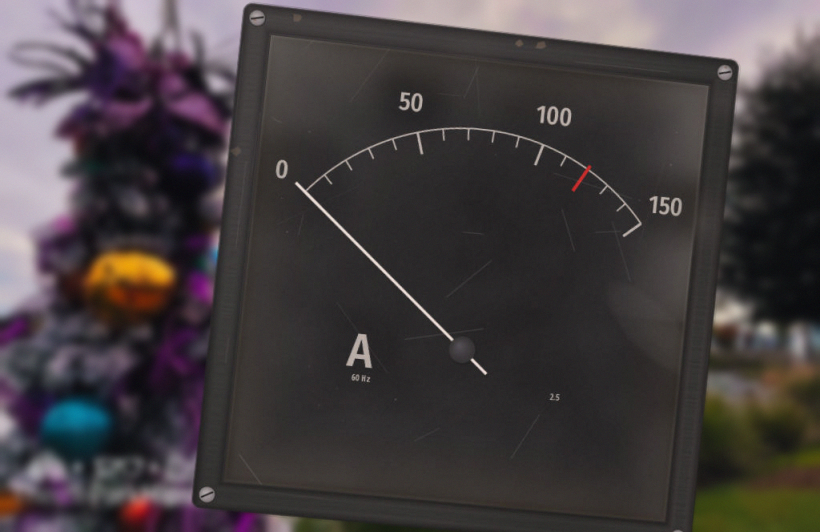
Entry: value=0 unit=A
